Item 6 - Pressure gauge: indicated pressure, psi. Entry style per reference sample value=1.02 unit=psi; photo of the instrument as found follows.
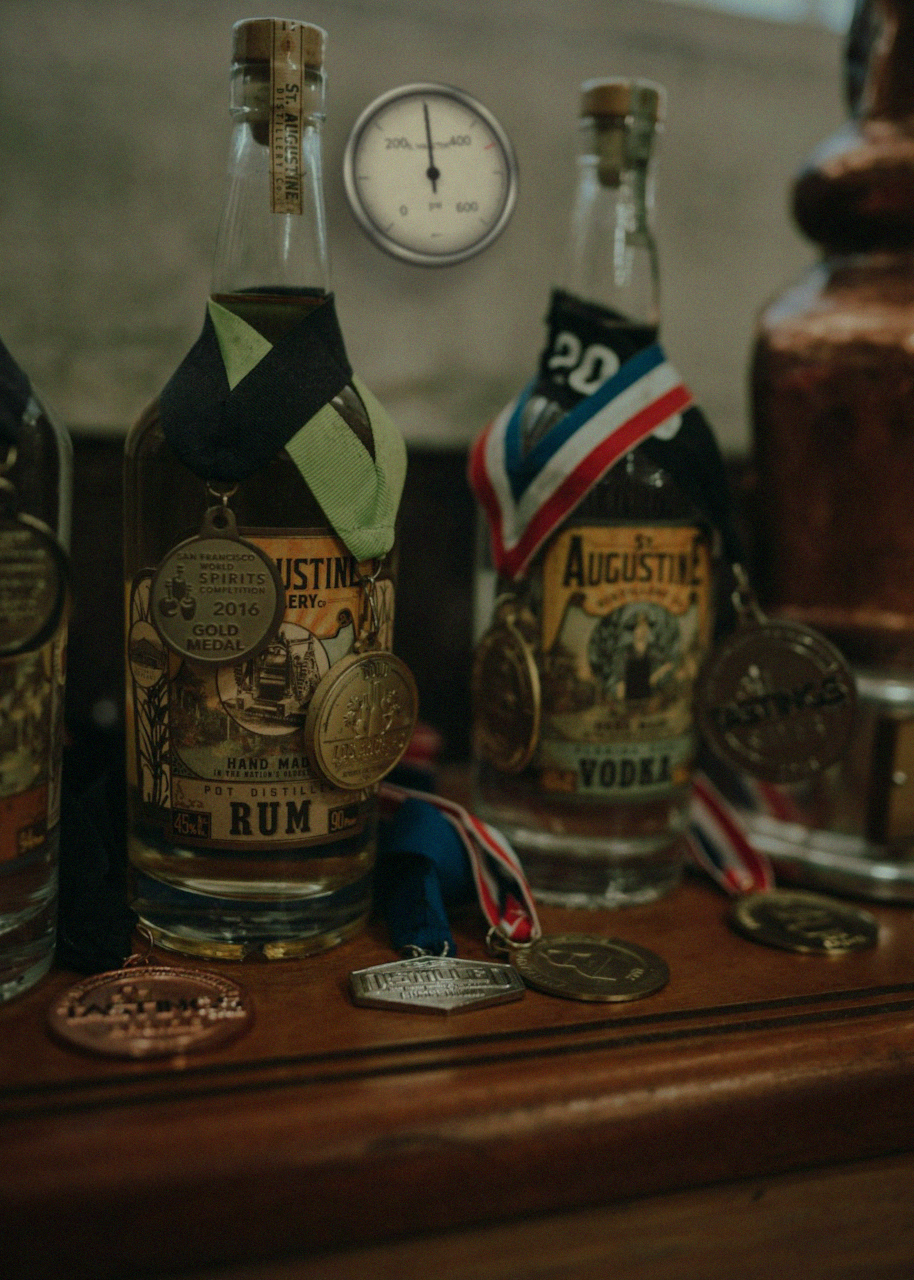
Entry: value=300 unit=psi
